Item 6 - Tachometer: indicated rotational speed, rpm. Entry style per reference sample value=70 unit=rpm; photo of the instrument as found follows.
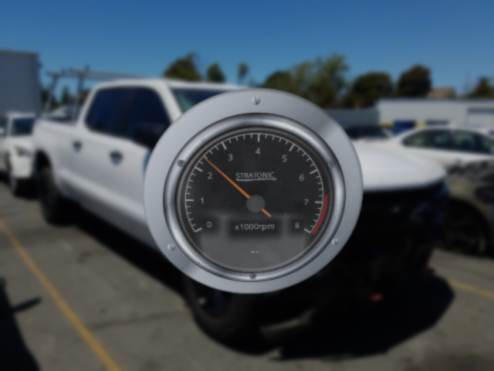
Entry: value=2400 unit=rpm
